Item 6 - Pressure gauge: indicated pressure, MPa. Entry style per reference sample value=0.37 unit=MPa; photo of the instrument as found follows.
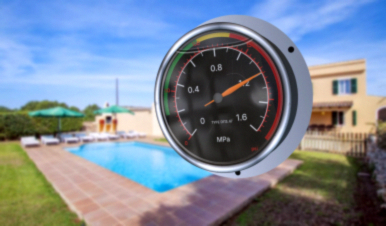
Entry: value=1.2 unit=MPa
